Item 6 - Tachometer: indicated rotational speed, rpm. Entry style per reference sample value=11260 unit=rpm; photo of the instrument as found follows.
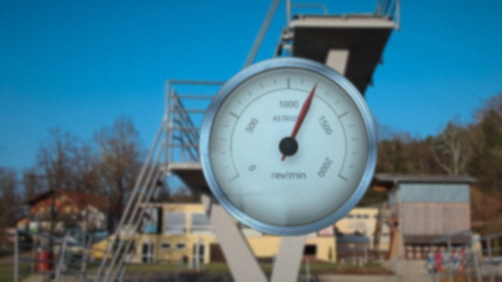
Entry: value=1200 unit=rpm
